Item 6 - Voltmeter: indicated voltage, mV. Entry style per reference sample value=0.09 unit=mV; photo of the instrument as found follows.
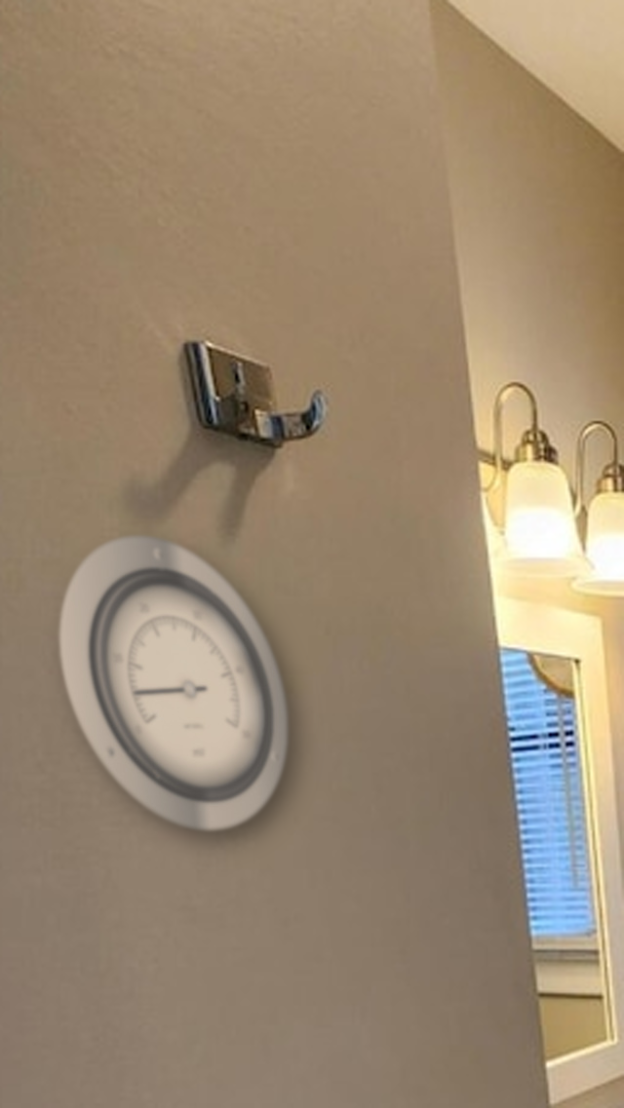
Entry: value=5 unit=mV
